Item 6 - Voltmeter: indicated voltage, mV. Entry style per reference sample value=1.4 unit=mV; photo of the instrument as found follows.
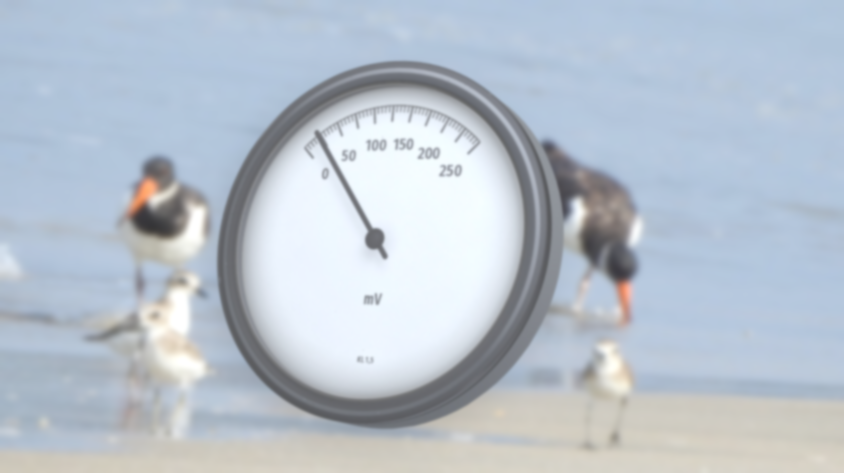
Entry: value=25 unit=mV
